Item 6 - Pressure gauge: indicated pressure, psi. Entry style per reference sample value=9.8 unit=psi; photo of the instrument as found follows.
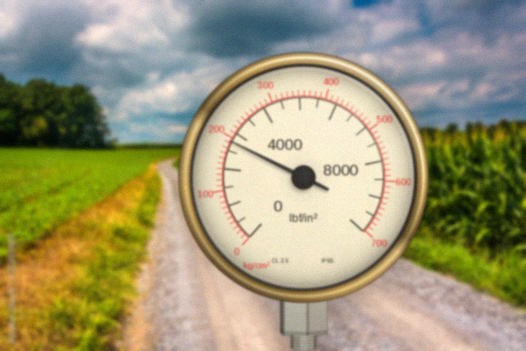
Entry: value=2750 unit=psi
